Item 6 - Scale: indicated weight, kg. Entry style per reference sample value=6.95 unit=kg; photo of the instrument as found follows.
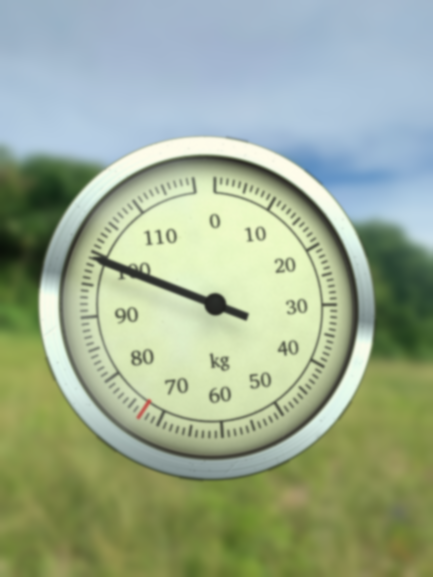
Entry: value=99 unit=kg
